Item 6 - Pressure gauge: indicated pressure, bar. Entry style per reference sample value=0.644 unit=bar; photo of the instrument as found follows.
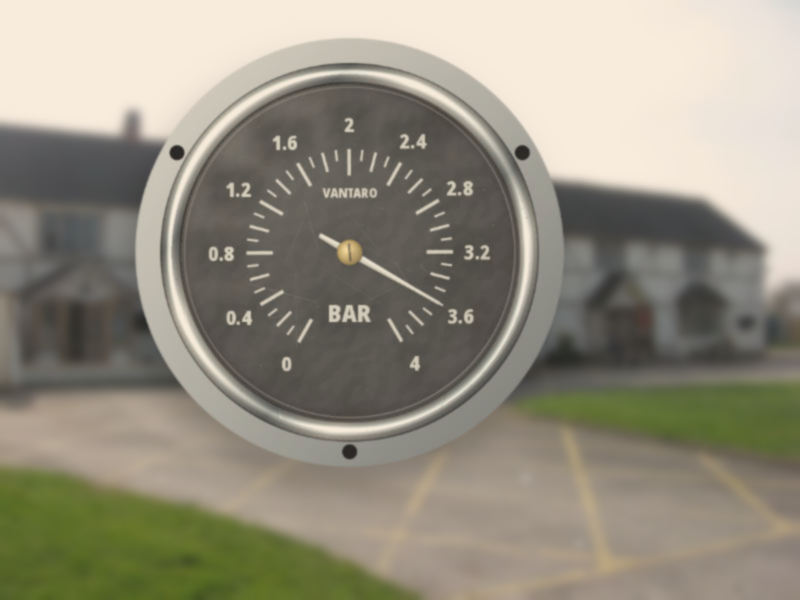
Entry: value=3.6 unit=bar
